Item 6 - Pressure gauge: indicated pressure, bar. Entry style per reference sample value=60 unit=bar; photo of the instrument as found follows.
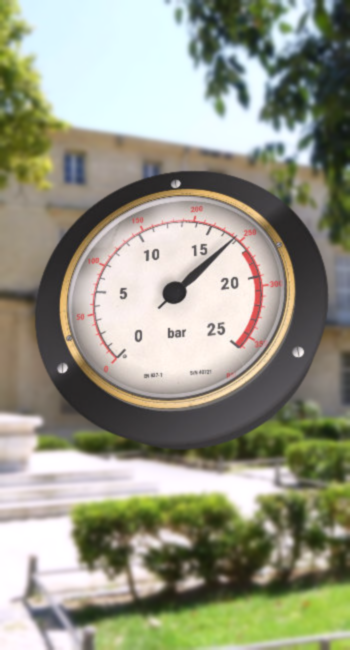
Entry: value=17 unit=bar
